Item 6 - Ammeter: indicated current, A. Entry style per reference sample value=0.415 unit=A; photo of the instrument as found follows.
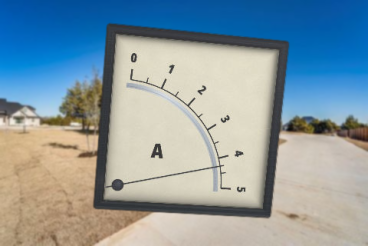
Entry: value=4.25 unit=A
